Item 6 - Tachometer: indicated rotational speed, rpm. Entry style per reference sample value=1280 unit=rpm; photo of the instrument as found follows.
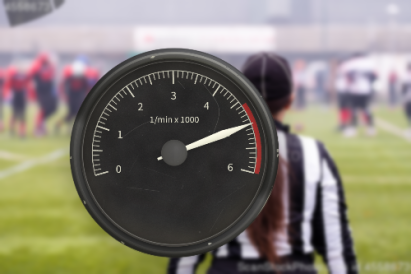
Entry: value=5000 unit=rpm
